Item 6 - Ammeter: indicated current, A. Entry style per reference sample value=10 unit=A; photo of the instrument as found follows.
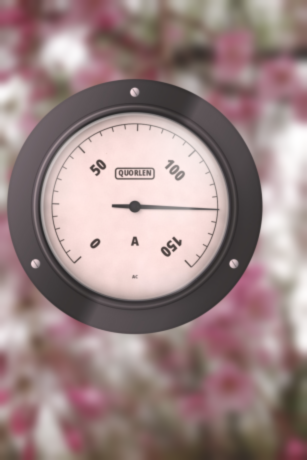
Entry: value=125 unit=A
